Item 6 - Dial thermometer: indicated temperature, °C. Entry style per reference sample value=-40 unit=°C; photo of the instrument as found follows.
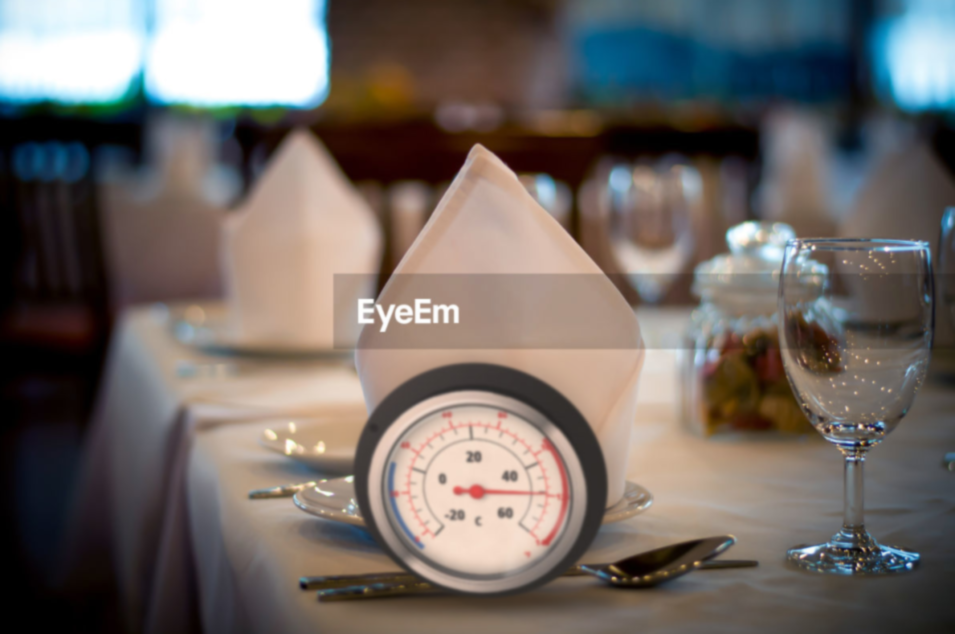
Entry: value=48 unit=°C
